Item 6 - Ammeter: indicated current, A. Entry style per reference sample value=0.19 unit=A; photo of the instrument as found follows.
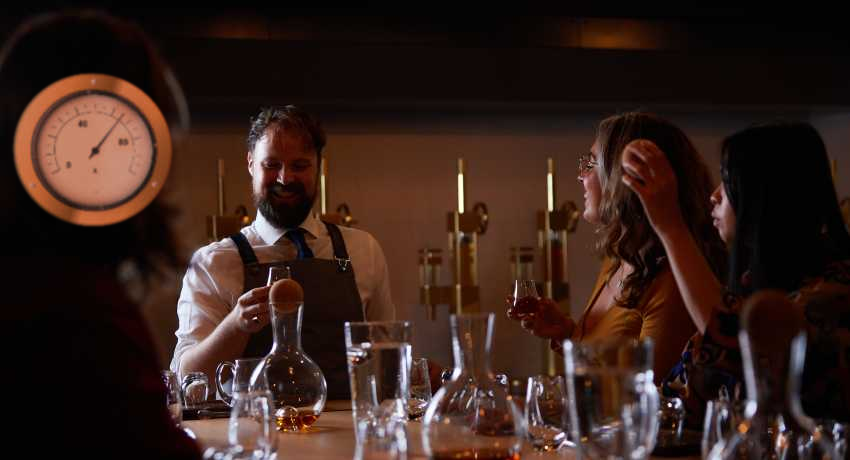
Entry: value=65 unit=A
